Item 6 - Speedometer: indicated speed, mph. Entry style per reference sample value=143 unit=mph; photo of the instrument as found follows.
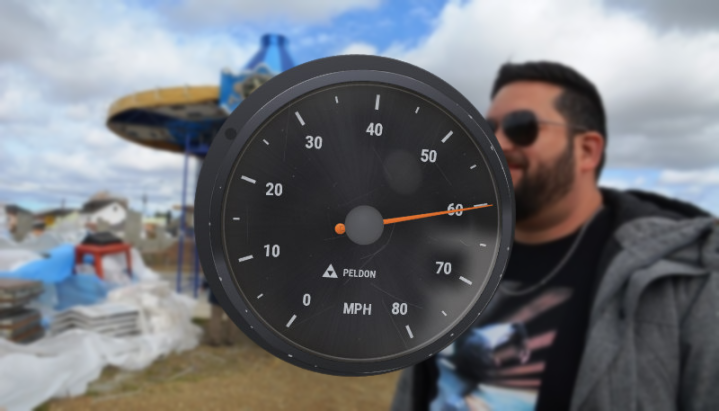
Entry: value=60 unit=mph
